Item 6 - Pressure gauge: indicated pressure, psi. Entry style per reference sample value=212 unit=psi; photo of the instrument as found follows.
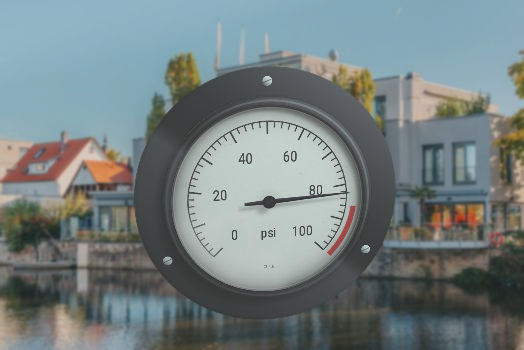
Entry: value=82 unit=psi
